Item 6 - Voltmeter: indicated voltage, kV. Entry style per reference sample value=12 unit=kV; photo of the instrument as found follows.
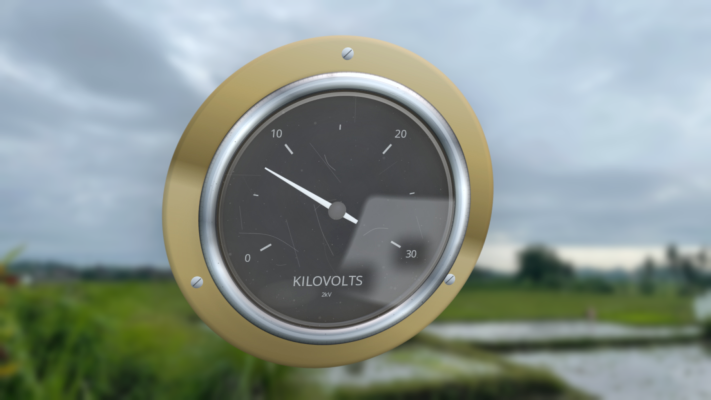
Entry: value=7.5 unit=kV
